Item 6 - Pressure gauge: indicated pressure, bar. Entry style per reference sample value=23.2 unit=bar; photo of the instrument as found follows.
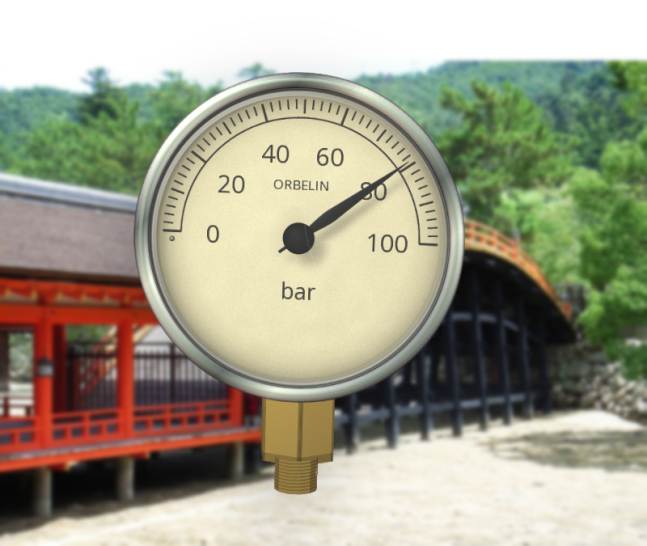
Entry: value=79 unit=bar
